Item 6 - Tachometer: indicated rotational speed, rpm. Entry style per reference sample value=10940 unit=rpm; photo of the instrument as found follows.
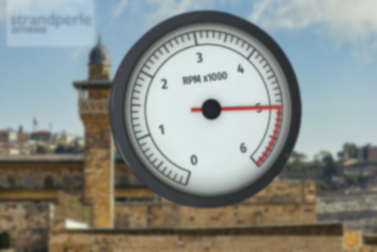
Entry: value=5000 unit=rpm
